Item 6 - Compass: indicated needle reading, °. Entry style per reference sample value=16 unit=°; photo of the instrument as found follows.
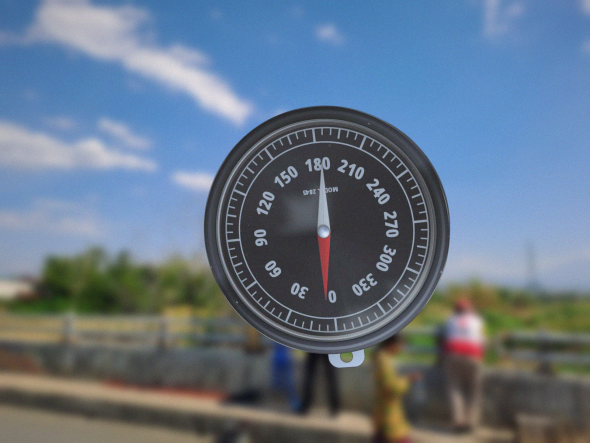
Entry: value=5 unit=°
